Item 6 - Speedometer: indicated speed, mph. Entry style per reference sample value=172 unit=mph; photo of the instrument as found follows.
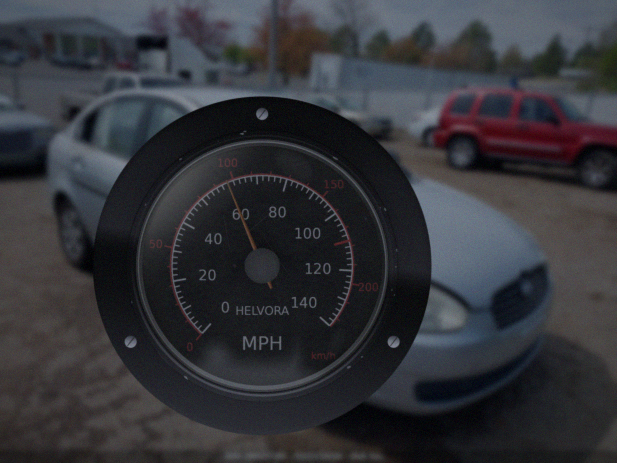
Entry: value=60 unit=mph
